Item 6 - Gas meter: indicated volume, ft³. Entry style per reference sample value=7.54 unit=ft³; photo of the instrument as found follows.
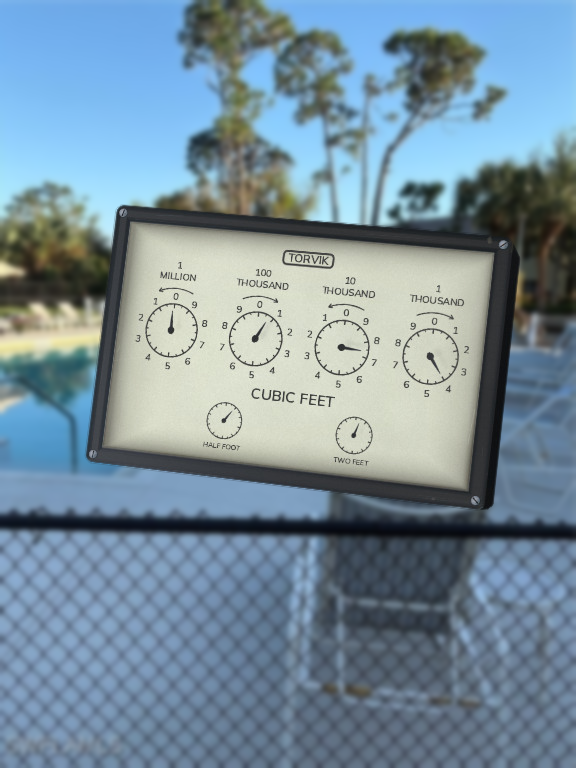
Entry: value=7400 unit=ft³
